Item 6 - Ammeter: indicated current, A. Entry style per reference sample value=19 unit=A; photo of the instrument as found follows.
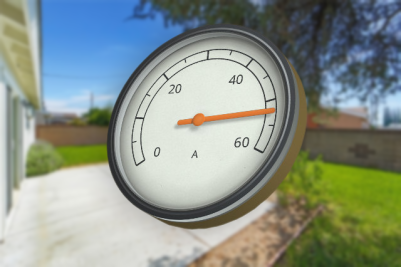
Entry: value=52.5 unit=A
